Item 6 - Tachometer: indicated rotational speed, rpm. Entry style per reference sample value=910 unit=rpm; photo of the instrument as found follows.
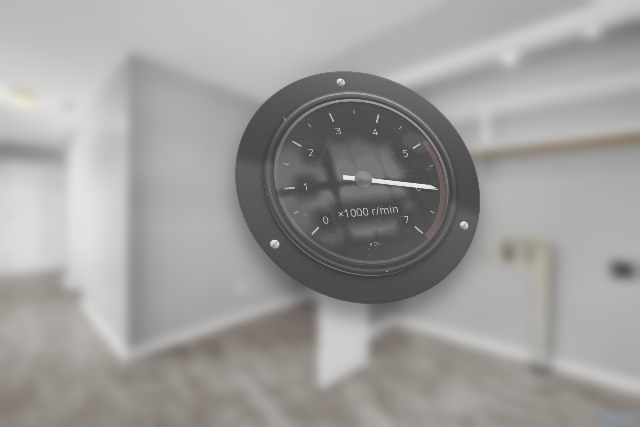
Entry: value=6000 unit=rpm
